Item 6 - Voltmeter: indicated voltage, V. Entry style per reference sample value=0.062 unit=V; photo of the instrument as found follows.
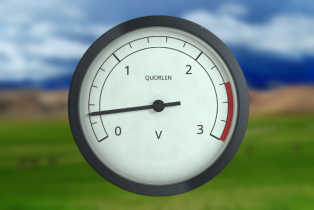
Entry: value=0.3 unit=V
